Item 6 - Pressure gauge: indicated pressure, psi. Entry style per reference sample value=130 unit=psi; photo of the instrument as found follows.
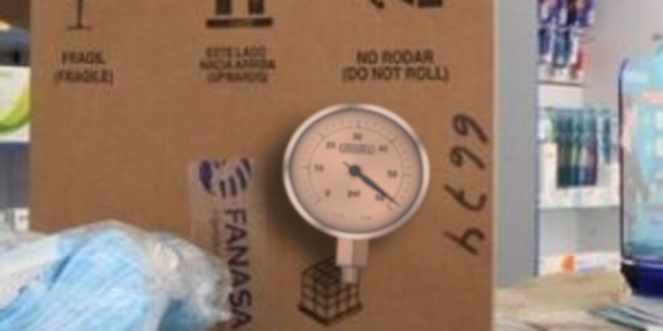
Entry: value=58 unit=psi
